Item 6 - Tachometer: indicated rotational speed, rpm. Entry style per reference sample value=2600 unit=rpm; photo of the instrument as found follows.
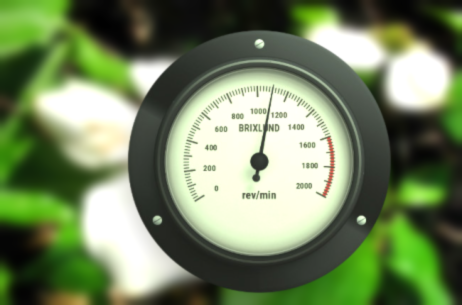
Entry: value=1100 unit=rpm
